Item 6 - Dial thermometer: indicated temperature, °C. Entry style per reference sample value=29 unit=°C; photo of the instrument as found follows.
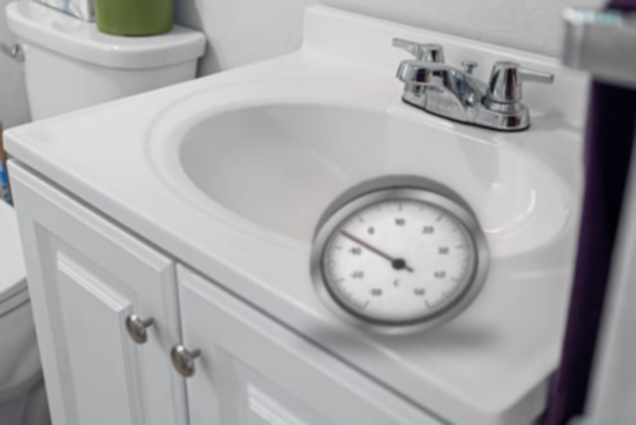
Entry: value=-5 unit=°C
